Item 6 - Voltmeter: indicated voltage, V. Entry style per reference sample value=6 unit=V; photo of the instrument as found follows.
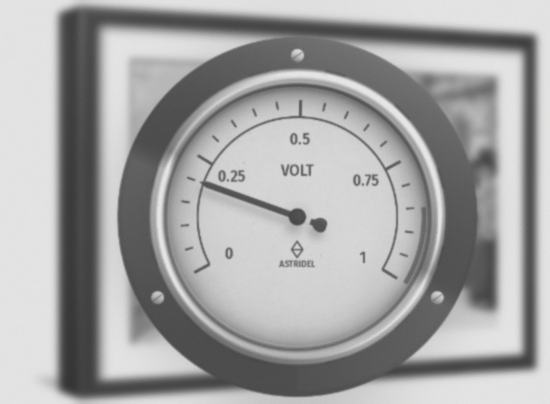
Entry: value=0.2 unit=V
